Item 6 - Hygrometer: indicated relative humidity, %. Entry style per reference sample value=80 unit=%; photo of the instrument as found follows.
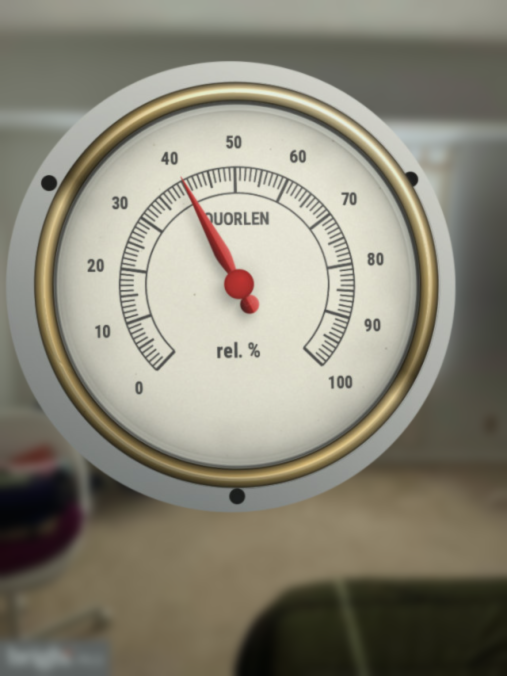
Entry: value=40 unit=%
